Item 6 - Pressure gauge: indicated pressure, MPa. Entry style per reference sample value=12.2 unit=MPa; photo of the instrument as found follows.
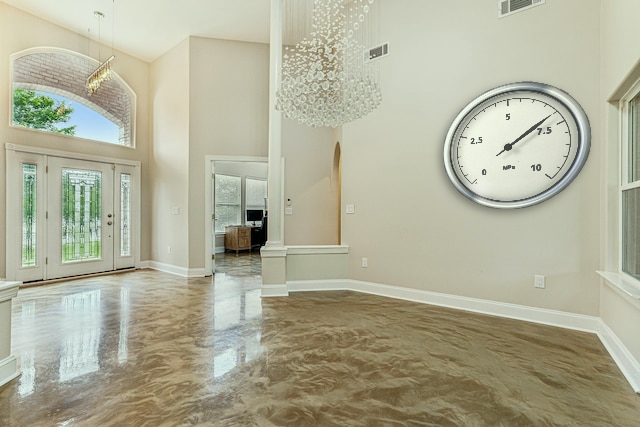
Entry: value=7 unit=MPa
